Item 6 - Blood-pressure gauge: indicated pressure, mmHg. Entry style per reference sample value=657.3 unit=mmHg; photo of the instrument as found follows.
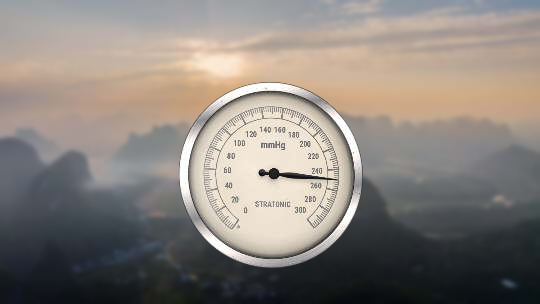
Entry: value=250 unit=mmHg
